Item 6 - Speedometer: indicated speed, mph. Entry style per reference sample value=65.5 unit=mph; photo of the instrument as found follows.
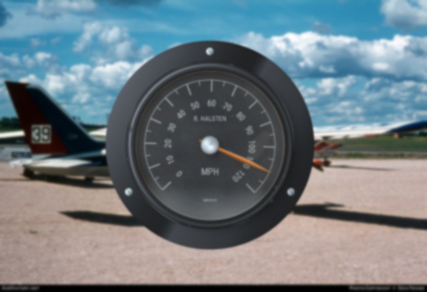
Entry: value=110 unit=mph
